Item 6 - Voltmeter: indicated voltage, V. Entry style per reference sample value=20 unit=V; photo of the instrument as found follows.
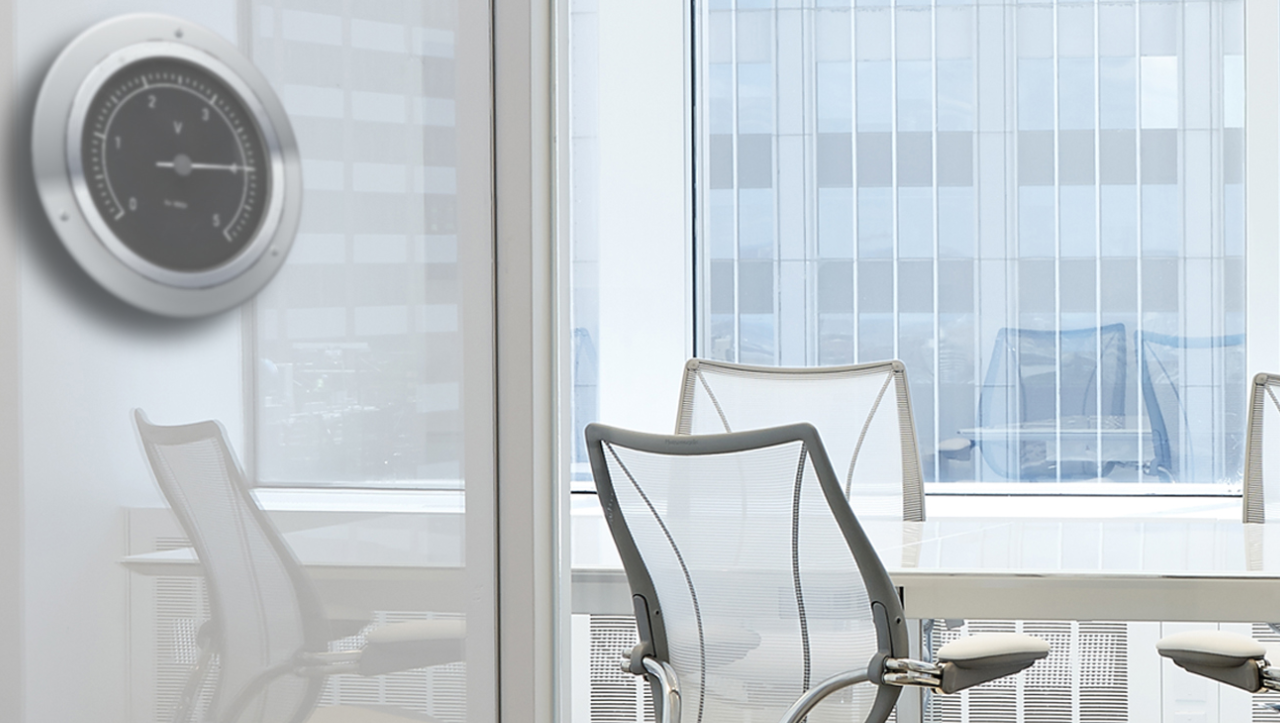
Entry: value=4 unit=V
